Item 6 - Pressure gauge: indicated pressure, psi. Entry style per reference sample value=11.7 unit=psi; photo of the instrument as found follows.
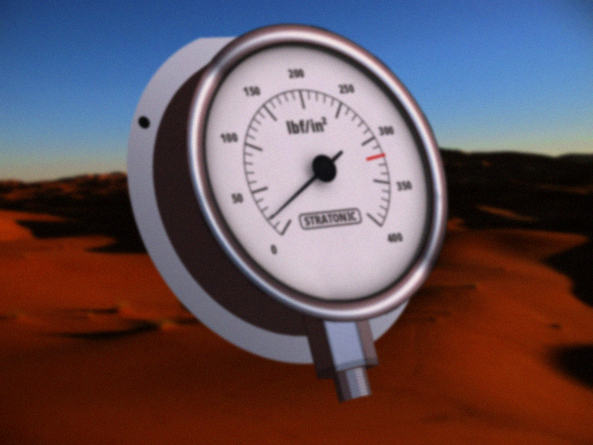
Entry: value=20 unit=psi
